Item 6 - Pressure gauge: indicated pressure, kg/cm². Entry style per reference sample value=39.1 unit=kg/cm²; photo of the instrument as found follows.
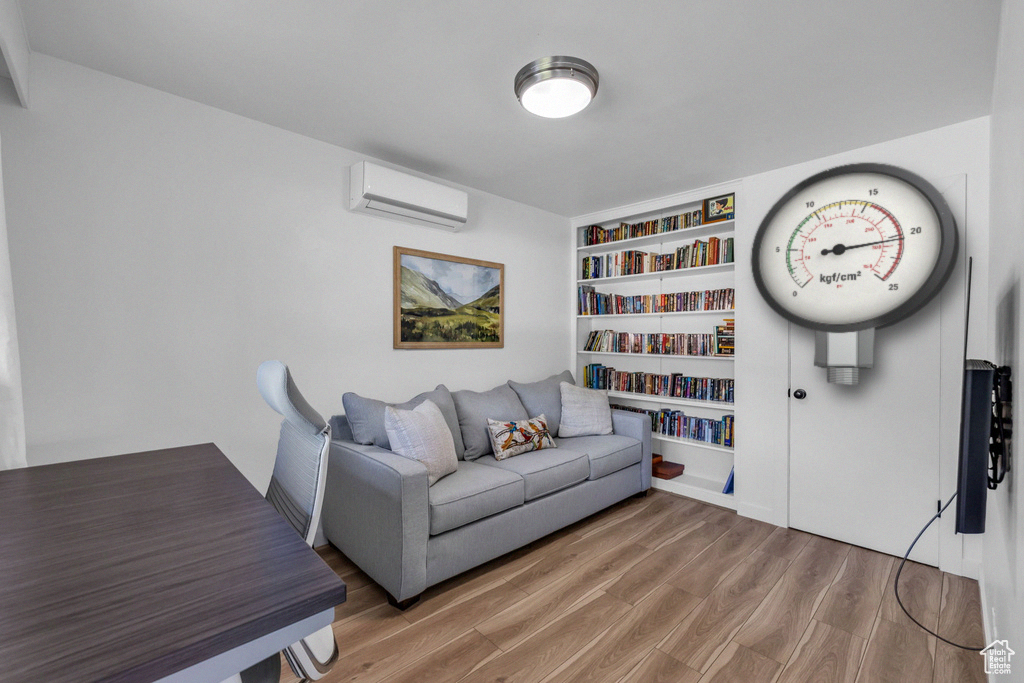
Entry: value=20.5 unit=kg/cm²
